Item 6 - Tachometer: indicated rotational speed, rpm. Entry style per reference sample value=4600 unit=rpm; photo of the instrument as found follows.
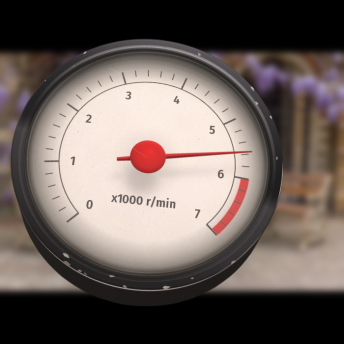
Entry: value=5600 unit=rpm
